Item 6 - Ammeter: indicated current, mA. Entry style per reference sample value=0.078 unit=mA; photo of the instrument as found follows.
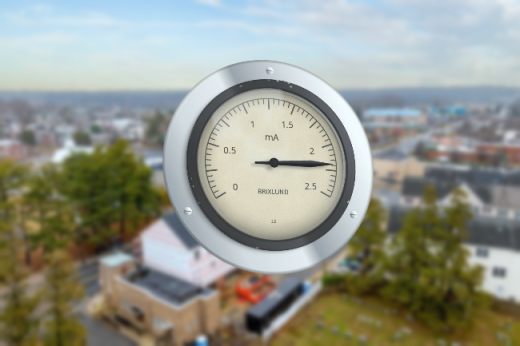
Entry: value=2.2 unit=mA
